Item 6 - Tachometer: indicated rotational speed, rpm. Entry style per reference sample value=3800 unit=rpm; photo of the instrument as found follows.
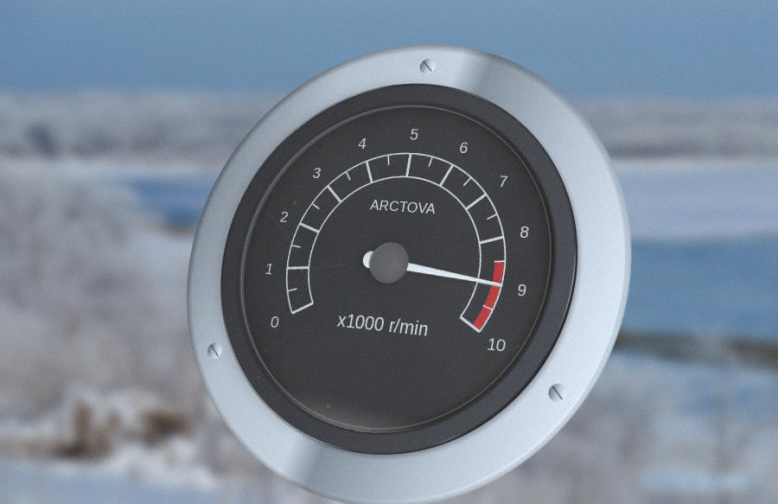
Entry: value=9000 unit=rpm
